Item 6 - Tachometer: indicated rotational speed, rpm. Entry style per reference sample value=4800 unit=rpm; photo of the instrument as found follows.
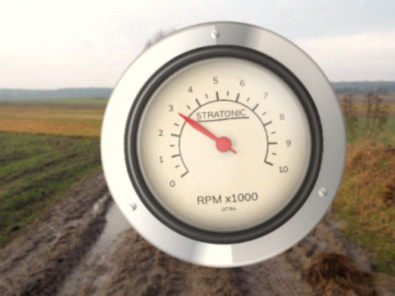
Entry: value=3000 unit=rpm
